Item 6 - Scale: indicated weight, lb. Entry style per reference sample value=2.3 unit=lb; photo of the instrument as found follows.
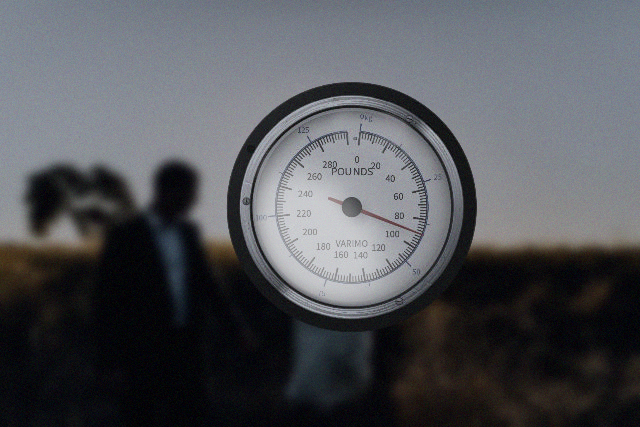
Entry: value=90 unit=lb
